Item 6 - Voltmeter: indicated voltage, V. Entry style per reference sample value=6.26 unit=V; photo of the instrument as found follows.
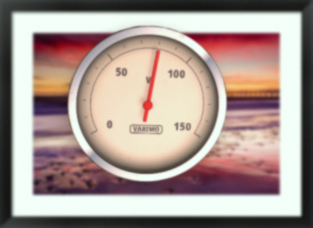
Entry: value=80 unit=V
